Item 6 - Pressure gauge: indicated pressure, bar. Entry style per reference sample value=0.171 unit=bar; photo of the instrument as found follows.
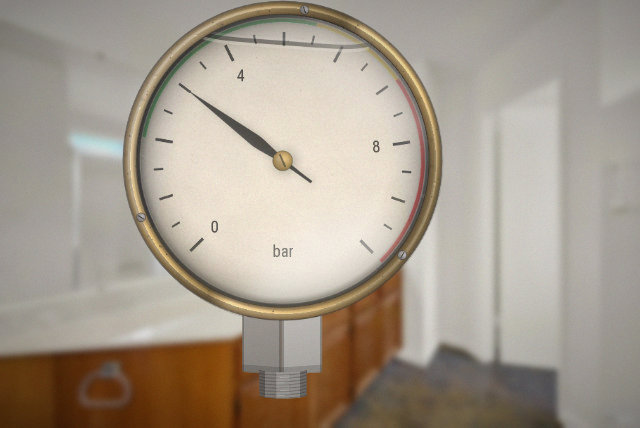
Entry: value=3 unit=bar
